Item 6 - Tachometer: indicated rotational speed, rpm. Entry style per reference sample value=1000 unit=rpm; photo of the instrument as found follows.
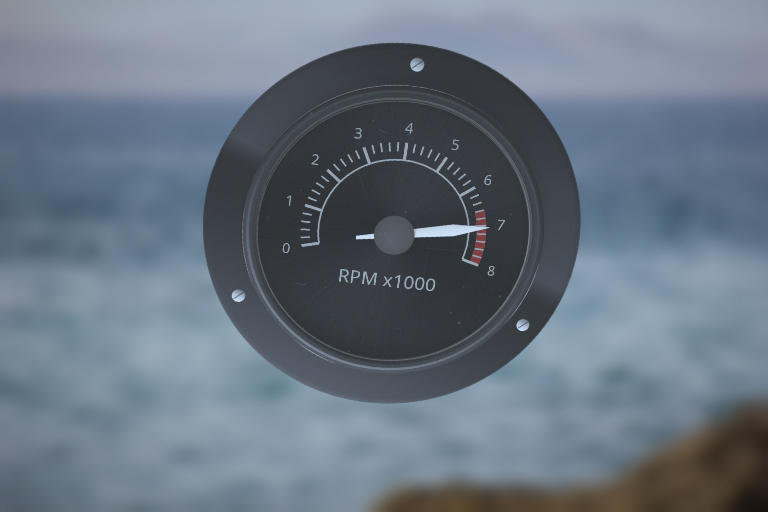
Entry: value=7000 unit=rpm
